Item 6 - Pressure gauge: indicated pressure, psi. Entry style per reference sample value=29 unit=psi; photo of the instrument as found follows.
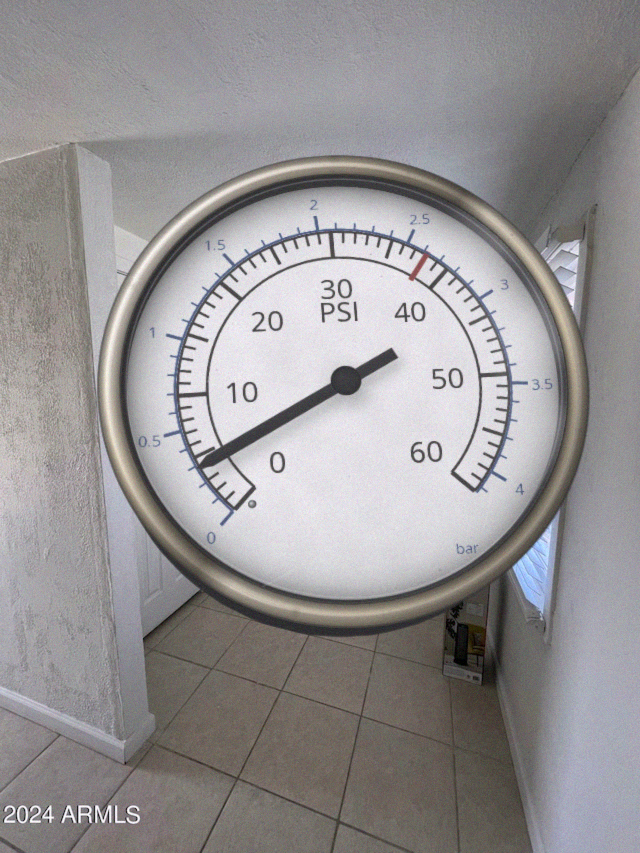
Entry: value=4 unit=psi
